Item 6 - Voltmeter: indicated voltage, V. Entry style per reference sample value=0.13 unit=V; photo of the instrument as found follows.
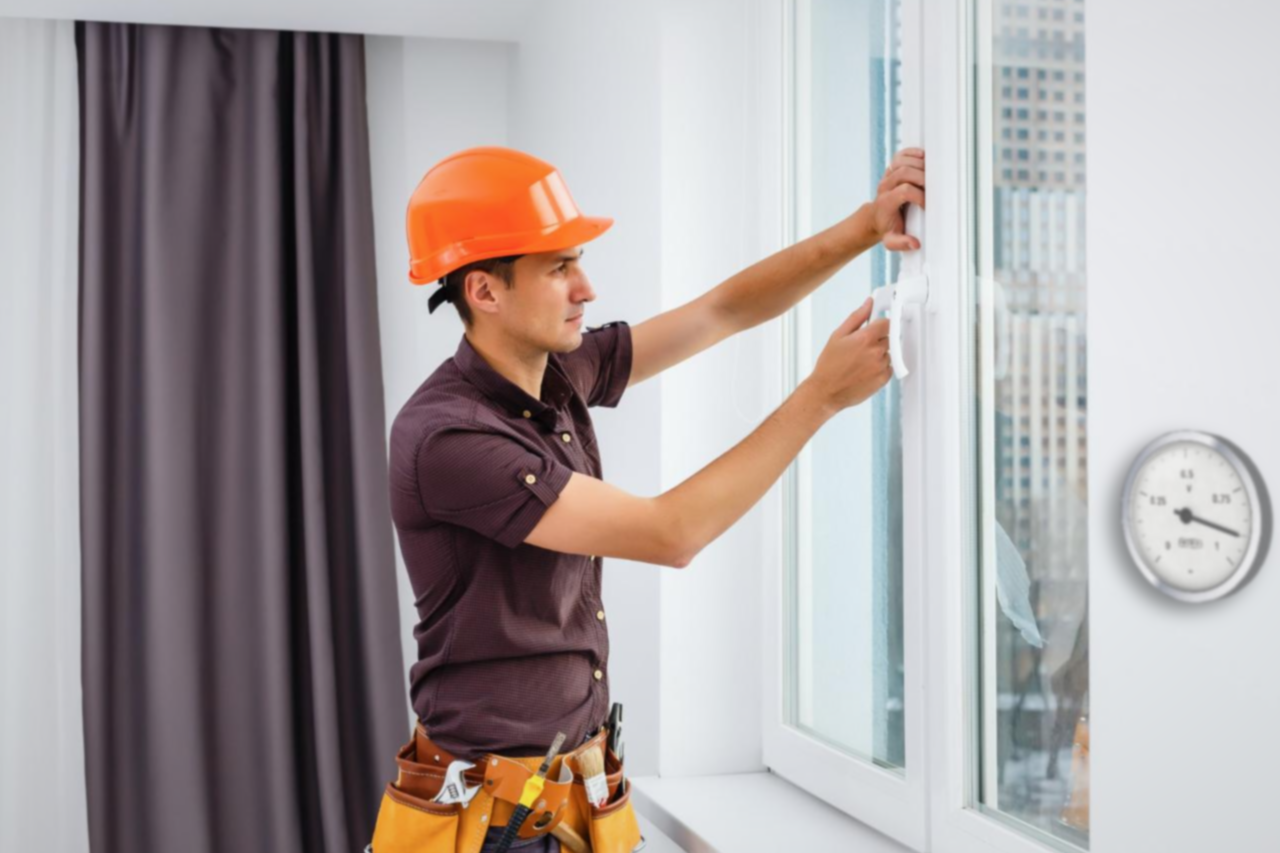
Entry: value=0.9 unit=V
